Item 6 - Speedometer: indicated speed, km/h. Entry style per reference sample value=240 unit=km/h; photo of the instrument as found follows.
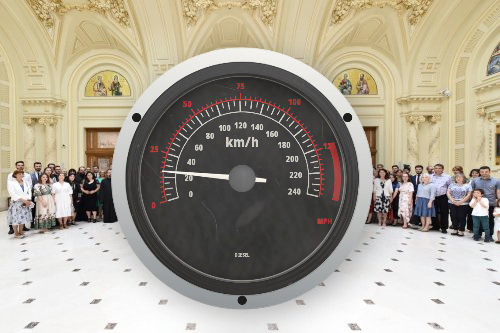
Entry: value=25 unit=km/h
